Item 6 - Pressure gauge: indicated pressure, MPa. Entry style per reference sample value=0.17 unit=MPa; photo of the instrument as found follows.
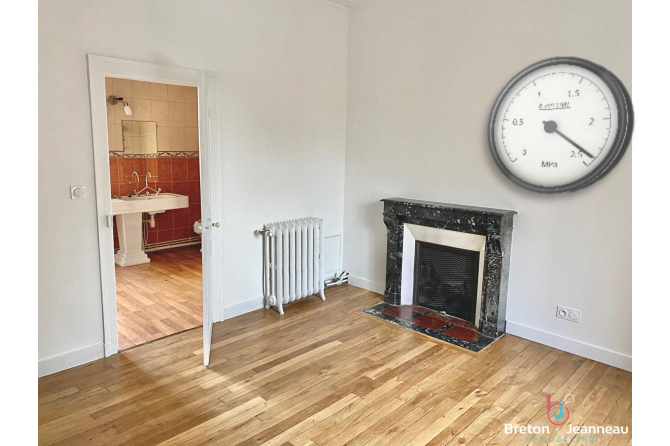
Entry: value=2.4 unit=MPa
